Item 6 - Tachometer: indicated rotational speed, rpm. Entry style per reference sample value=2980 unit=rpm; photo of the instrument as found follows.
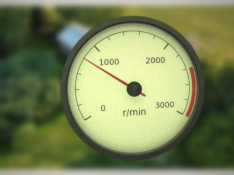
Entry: value=800 unit=rpm
